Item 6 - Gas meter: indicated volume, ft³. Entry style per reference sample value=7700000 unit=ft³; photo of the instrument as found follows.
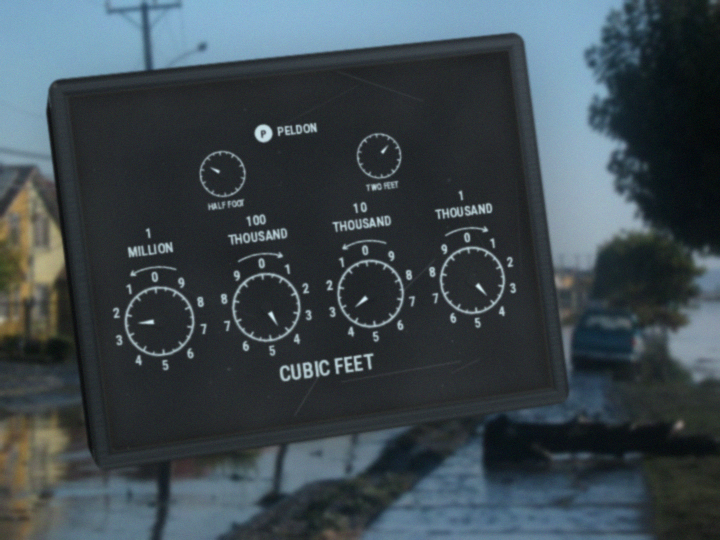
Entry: value=243400 unit=ft³
